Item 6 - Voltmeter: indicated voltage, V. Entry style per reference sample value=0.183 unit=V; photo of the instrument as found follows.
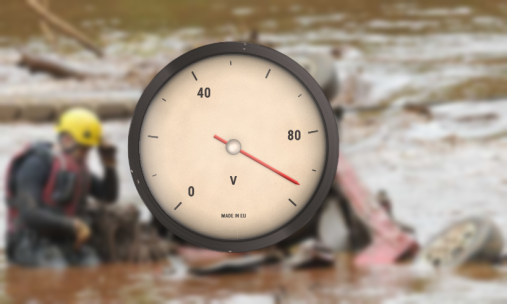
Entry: value=95 unit=V
